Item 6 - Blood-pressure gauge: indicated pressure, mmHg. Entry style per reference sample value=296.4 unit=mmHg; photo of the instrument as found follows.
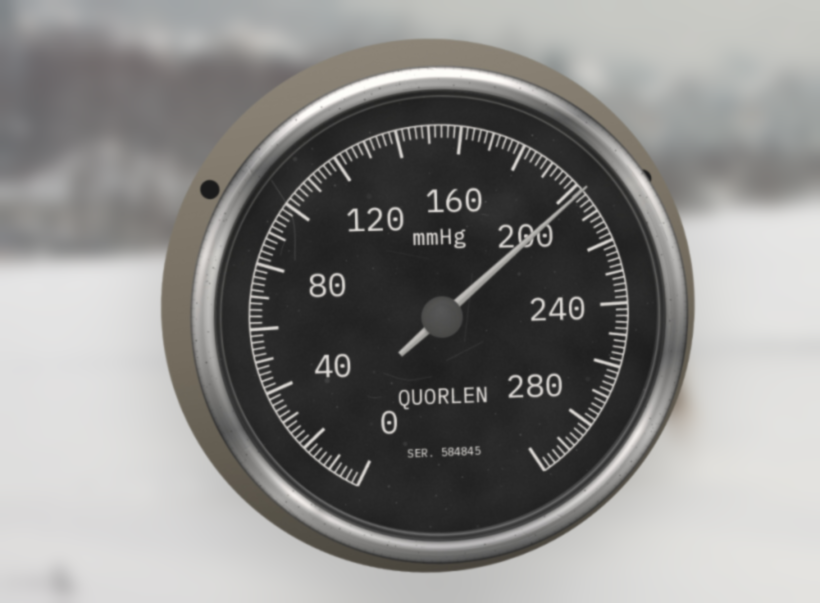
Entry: value=202 unit=mmHg
